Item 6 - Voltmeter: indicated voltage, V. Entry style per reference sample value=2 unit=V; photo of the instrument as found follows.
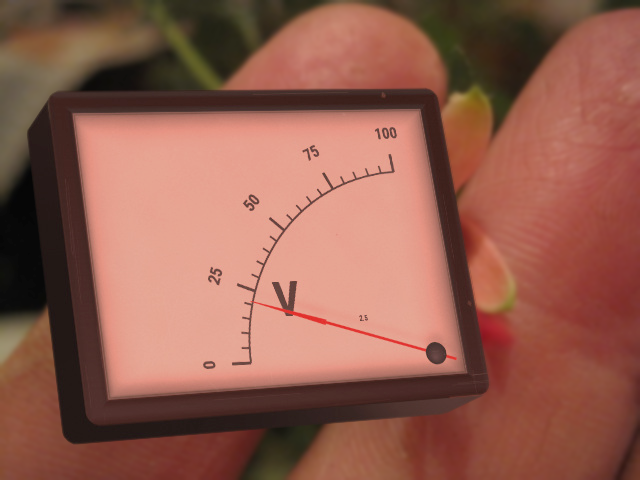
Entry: value=20 unit=V
